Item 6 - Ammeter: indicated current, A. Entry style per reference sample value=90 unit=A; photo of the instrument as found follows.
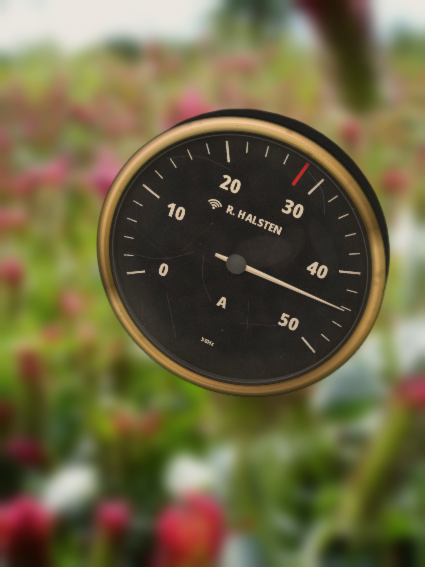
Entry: value=44 unit=A
